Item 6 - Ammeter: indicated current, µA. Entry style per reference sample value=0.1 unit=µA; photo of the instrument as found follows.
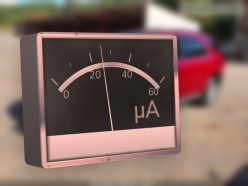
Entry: value=25 unit=µA
